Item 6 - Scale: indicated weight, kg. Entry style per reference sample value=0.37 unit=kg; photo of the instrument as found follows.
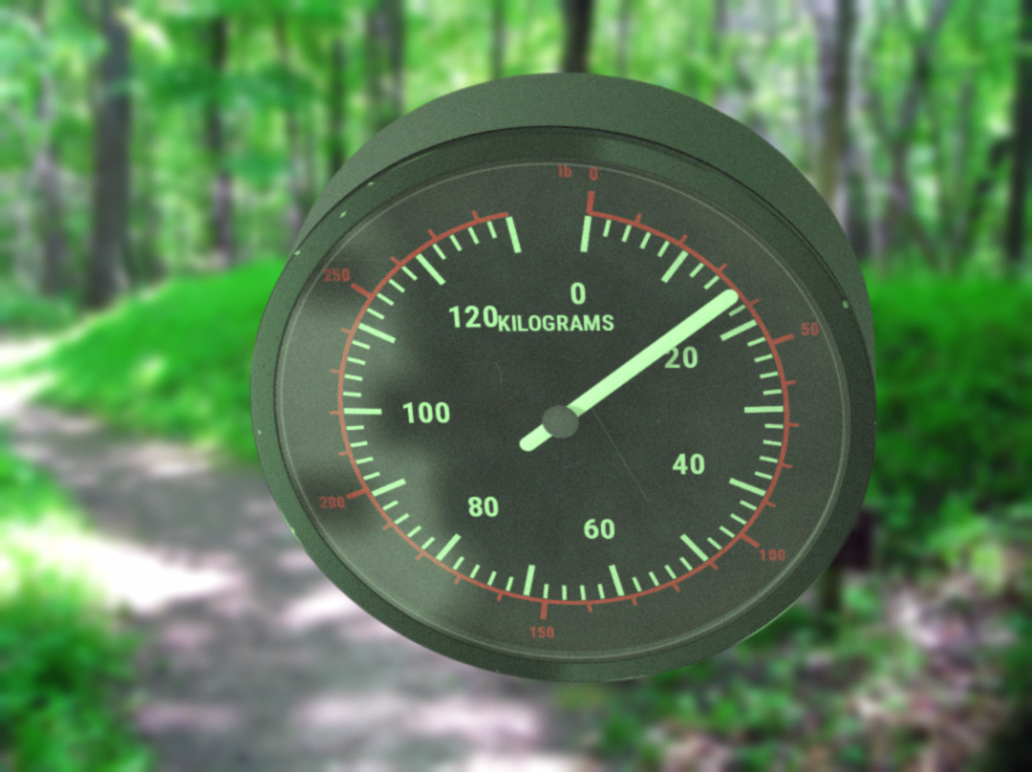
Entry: value=16 unit=kg
